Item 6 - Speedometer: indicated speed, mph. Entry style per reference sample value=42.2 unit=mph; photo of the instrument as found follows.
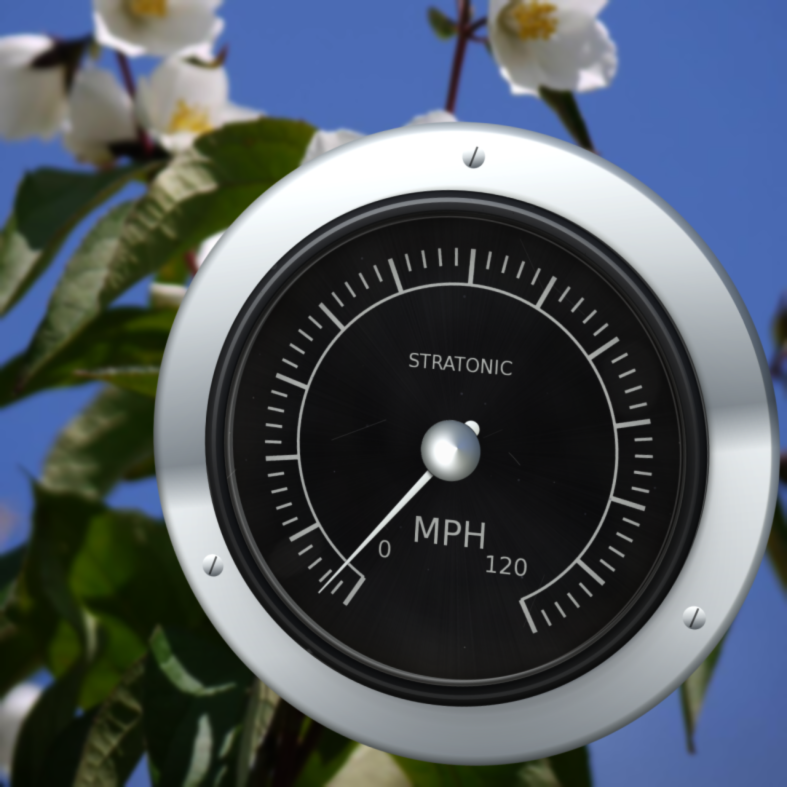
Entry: value=3 unit=mph
